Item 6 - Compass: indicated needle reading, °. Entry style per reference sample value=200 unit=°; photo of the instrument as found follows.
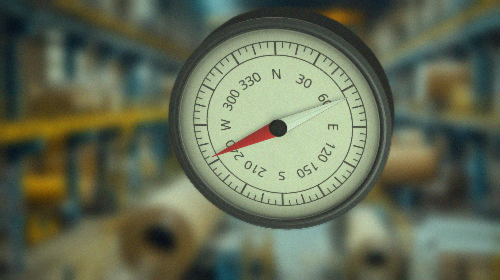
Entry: value=245 unit=°
